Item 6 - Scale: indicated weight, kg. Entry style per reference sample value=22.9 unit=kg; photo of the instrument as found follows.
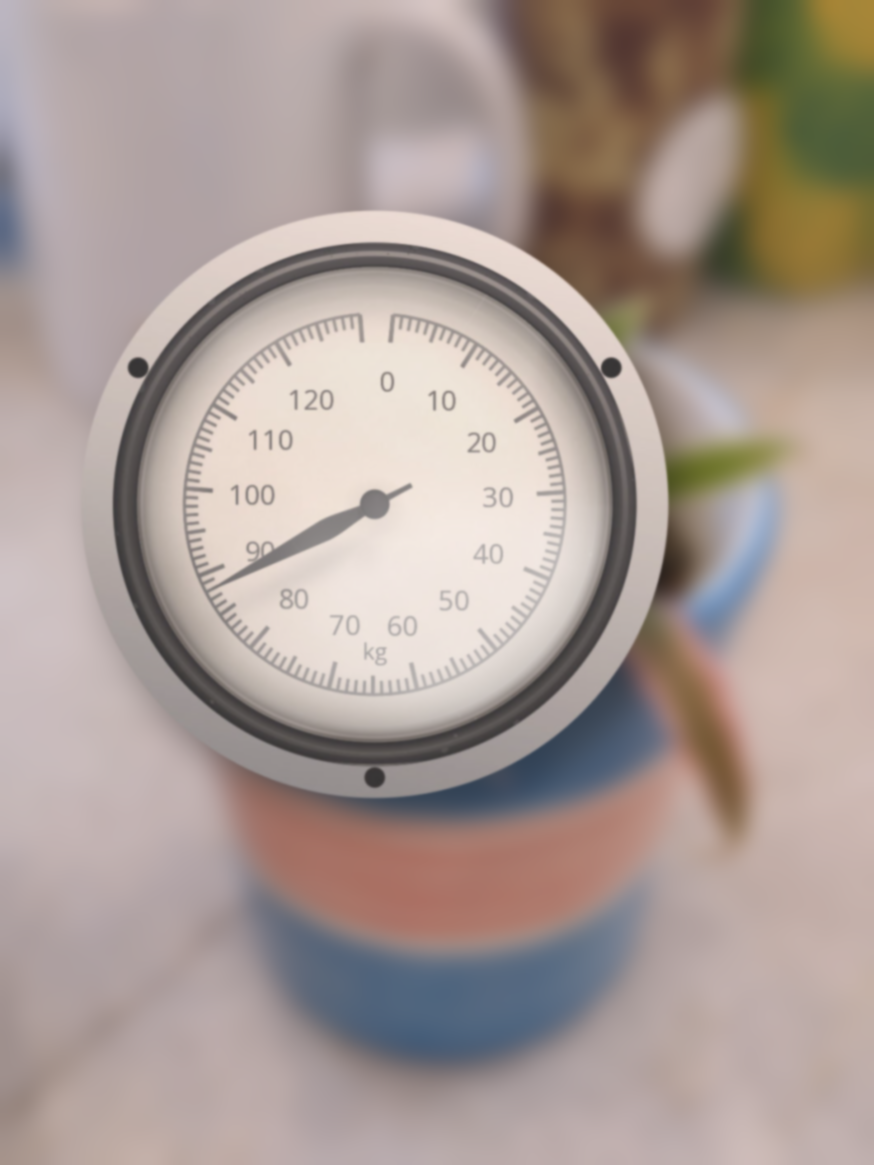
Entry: value=88 unit=kg
